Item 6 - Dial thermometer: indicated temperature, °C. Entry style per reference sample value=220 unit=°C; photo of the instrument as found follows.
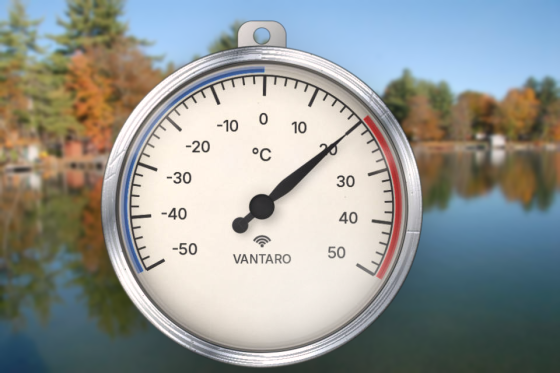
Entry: value=20 unit=°C
